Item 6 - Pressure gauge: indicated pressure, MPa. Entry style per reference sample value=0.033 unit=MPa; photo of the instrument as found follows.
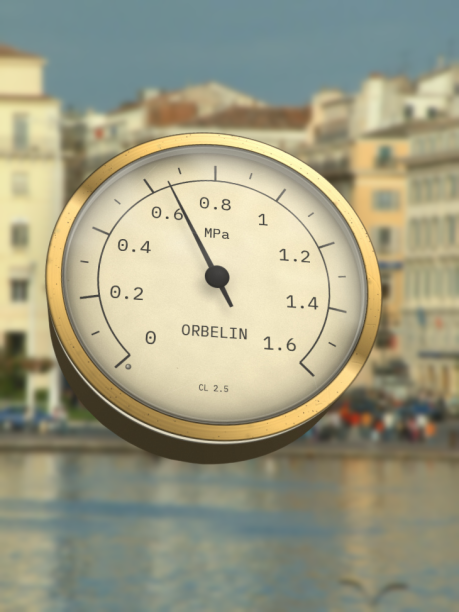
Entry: value=0.65 unit=MPa
